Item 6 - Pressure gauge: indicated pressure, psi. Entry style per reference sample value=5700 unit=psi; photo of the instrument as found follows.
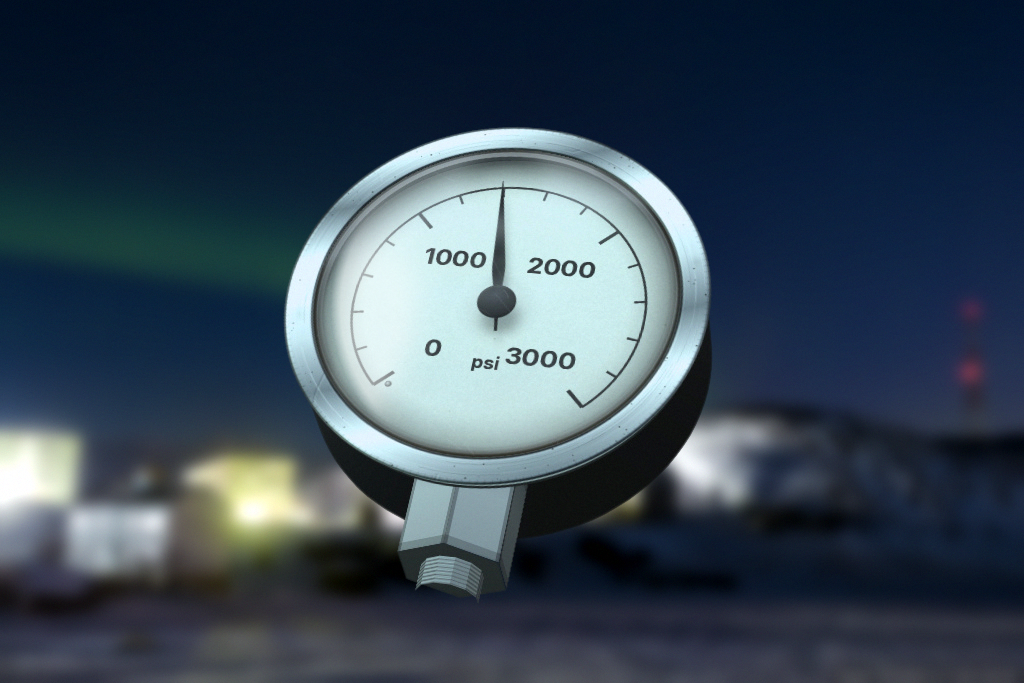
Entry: value=1400 unit=psi
